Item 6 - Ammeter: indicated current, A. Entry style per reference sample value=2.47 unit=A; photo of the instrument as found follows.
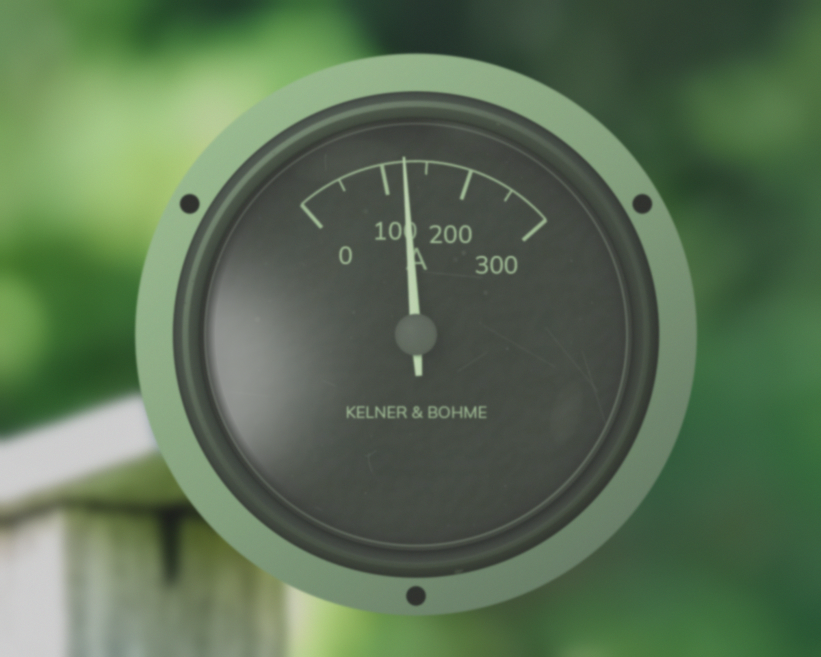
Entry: value=125 unit=A
